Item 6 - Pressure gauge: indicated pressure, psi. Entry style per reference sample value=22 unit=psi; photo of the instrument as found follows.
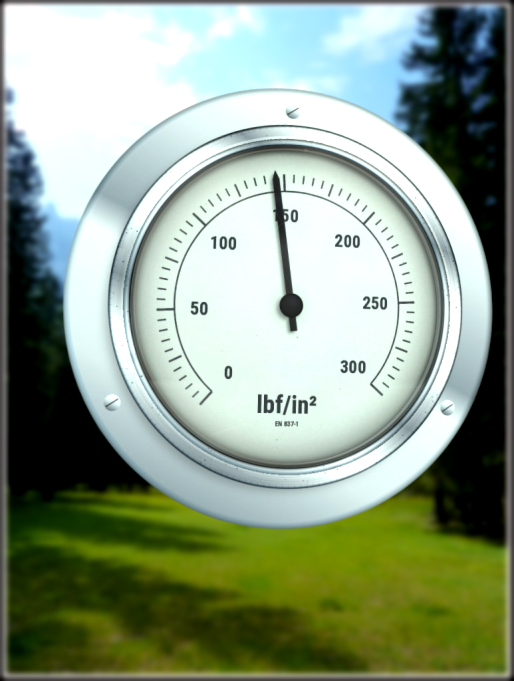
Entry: value=145 unit=psi
